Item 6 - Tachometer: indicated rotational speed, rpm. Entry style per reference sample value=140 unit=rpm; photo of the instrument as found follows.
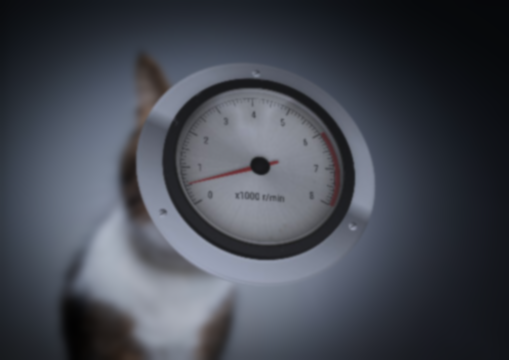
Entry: value=500 unit=rpm
